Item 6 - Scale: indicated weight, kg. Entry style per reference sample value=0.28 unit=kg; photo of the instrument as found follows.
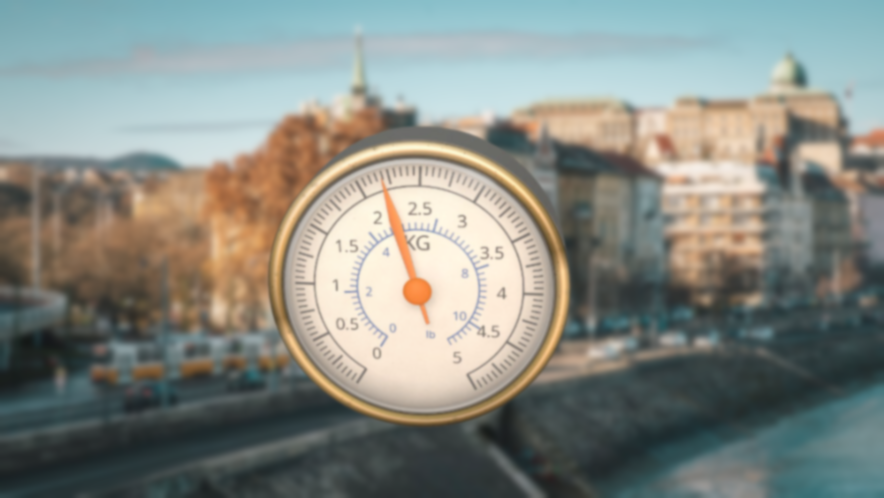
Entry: value=2.2 unit=kg
